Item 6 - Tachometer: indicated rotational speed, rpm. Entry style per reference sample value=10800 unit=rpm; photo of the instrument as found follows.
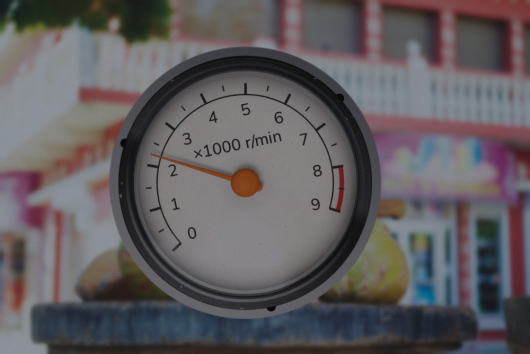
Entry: value=2250 unit=rpm
